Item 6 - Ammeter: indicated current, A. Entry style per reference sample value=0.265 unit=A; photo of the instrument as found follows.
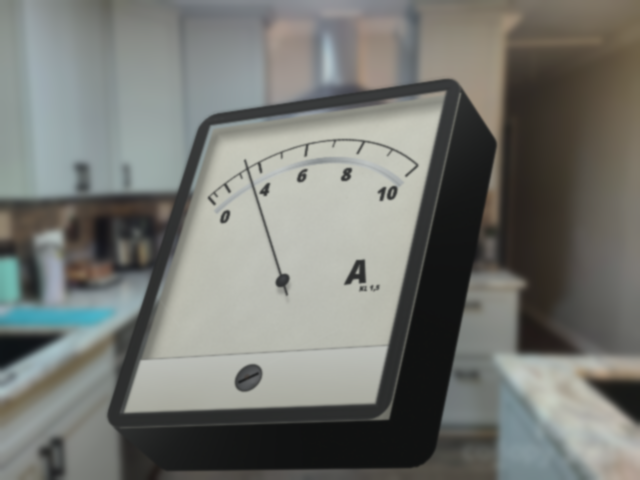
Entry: value=3.5 unit=A
